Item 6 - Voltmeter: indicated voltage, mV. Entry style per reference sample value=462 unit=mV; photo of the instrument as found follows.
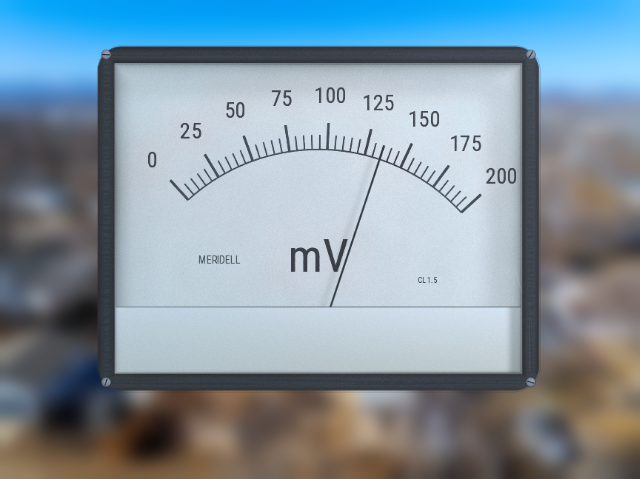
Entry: value=135 unit=mV
